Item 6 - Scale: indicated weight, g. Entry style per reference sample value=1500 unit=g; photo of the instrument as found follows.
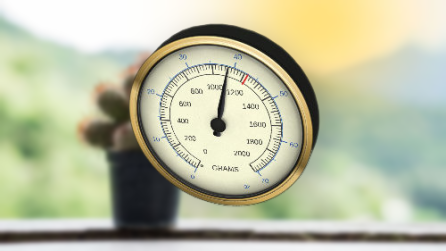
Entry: value=1100 unit=g
